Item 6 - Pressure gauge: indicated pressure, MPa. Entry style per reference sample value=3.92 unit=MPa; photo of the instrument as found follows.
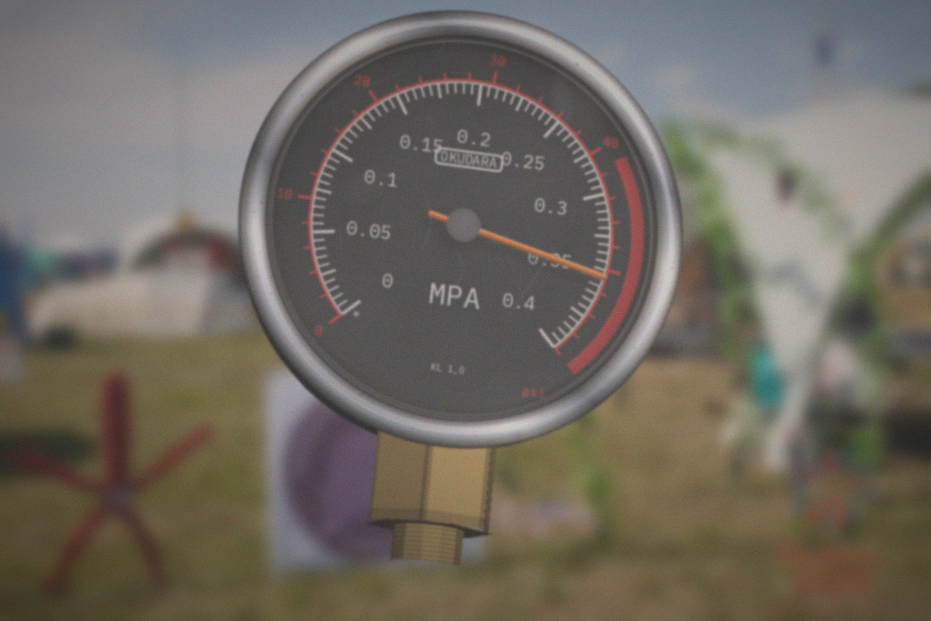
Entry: value=0.35 unit=MPa
